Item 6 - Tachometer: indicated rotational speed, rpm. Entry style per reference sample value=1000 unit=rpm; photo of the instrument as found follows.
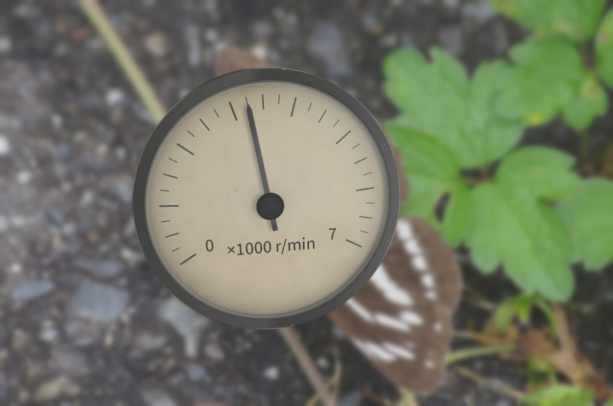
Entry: value=3250 unit=rpm
